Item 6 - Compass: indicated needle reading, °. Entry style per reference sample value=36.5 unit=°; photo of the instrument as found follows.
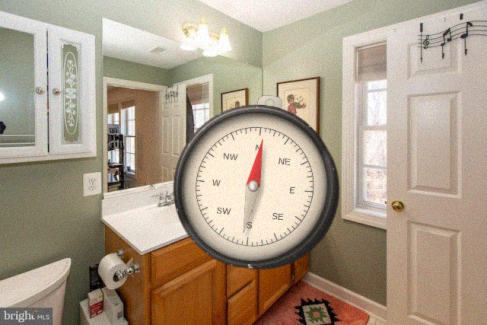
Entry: value=5 unit=°
